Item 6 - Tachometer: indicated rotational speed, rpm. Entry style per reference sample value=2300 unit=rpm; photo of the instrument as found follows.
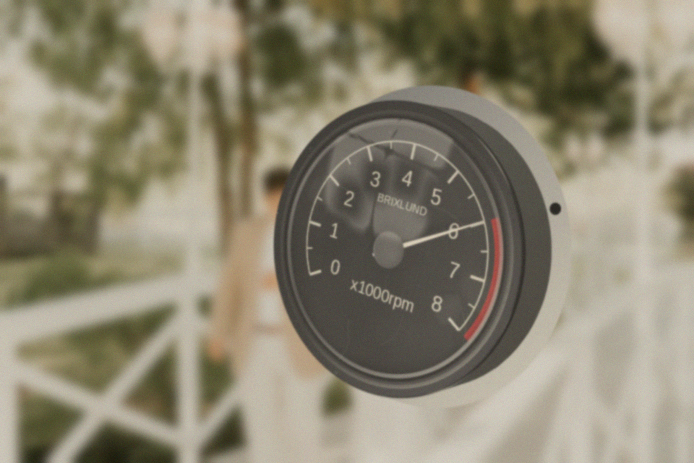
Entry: value=6000 unit=rpm
